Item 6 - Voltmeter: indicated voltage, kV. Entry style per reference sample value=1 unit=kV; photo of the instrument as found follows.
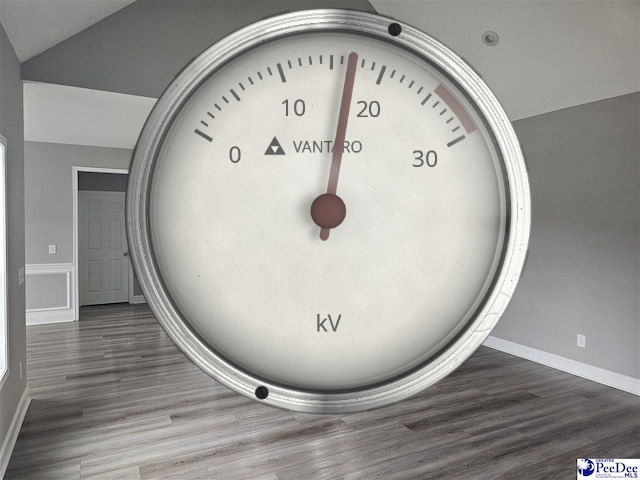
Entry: value=17 unit=kV
